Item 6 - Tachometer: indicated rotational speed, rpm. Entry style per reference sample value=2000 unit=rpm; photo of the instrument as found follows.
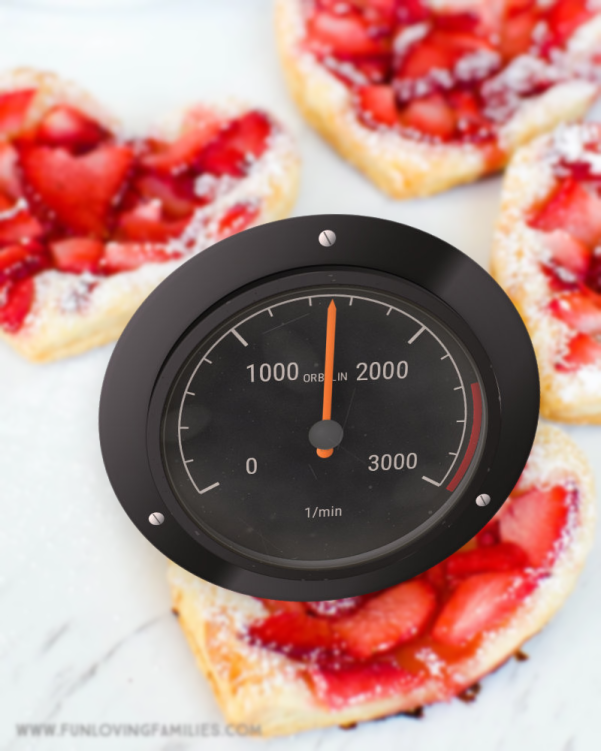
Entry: value=1500 unit=rpm
